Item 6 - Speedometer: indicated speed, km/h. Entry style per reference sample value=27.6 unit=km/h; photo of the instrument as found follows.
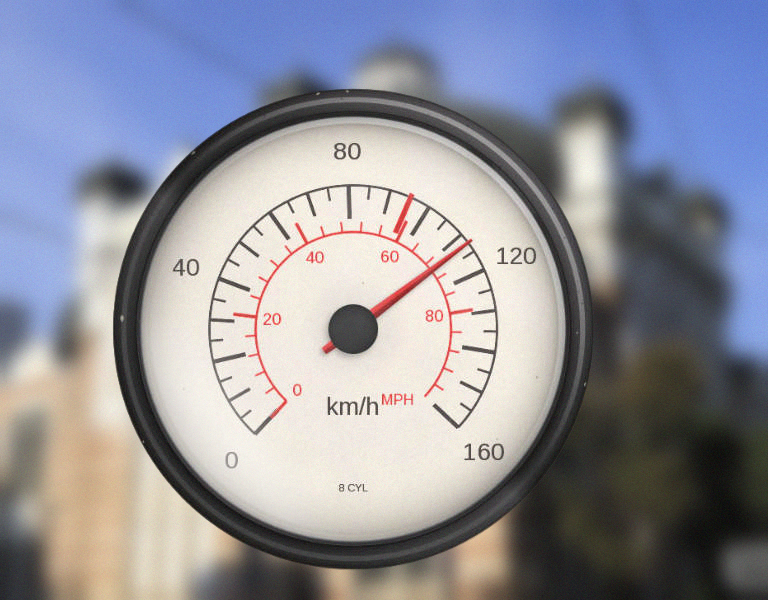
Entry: value=112.5 unit=km/h
